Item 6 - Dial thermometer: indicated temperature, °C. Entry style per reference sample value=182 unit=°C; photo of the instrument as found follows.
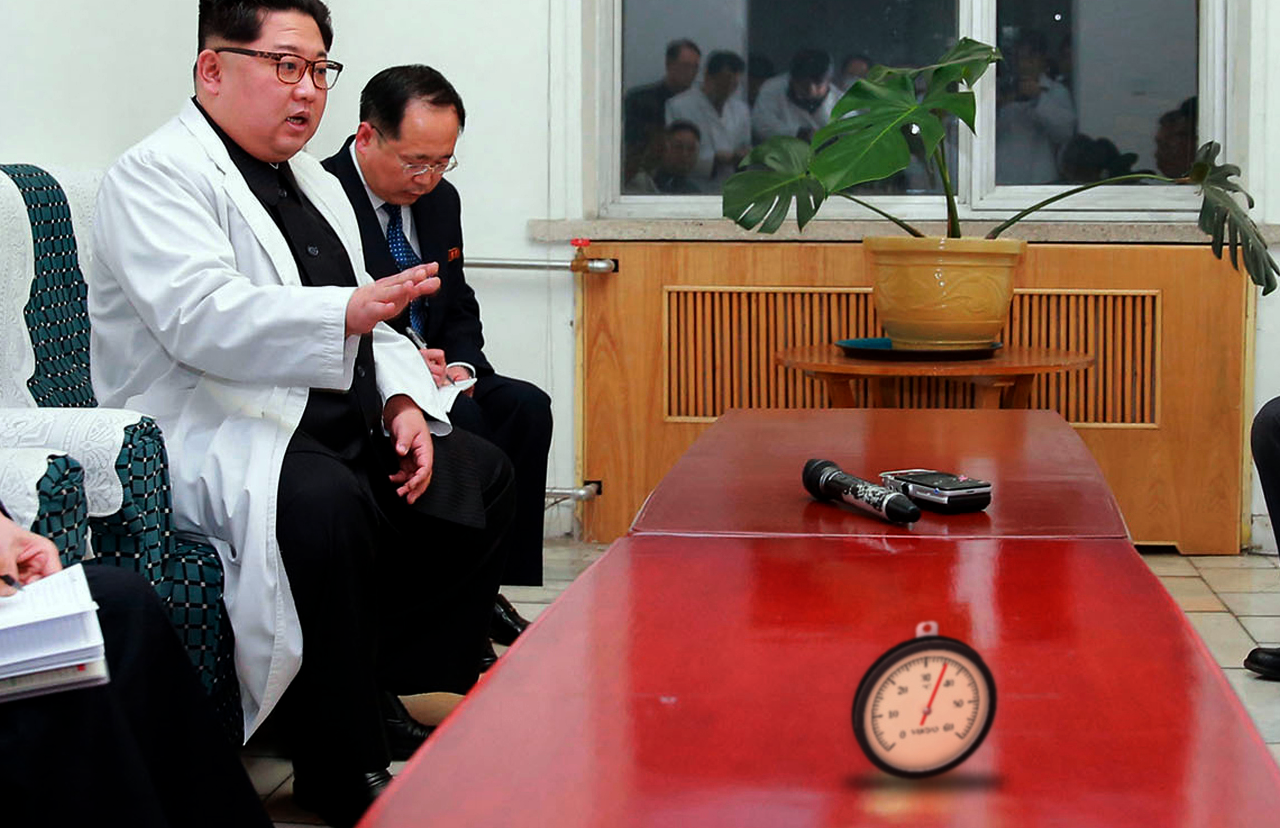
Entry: value=35 unit=°C
